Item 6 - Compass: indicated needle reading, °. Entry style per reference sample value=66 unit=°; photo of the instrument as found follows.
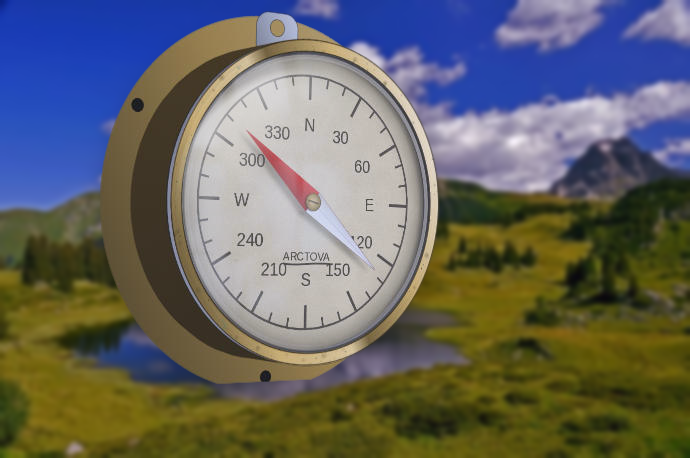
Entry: value=310 unit=°
